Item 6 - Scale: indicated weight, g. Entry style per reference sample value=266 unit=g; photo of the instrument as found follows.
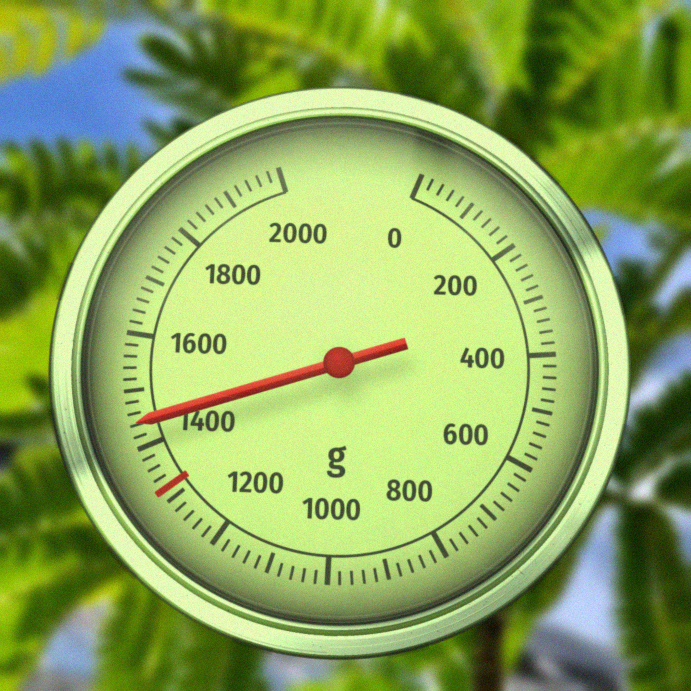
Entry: value=1440 unit=g
